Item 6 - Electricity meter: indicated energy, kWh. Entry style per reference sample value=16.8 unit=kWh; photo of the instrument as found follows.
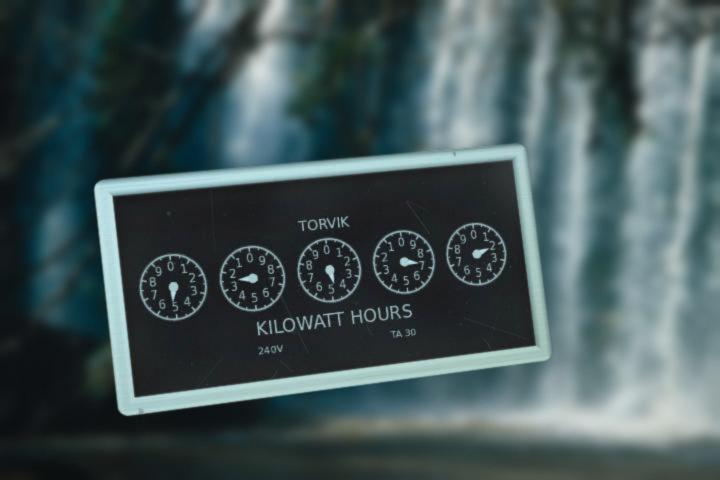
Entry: value=52472 unit=kWh
